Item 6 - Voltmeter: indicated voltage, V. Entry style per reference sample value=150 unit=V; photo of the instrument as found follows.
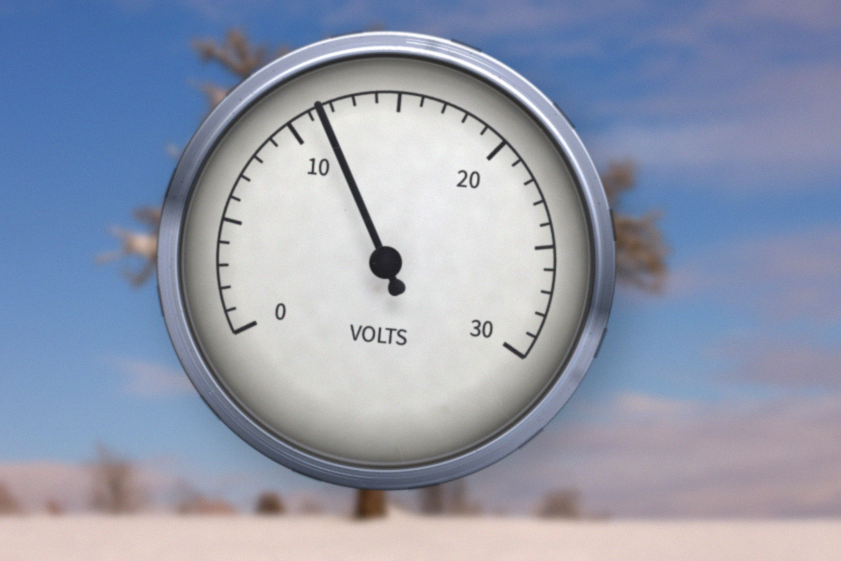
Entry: value=11.5 unit=V
